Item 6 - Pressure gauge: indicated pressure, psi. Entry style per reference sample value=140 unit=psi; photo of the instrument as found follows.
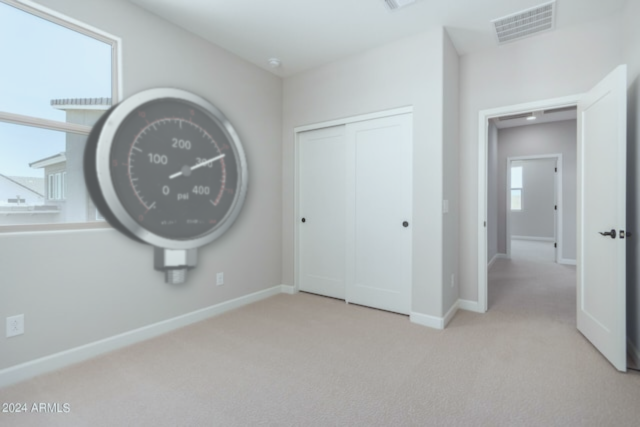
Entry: value=300 unit=psi
